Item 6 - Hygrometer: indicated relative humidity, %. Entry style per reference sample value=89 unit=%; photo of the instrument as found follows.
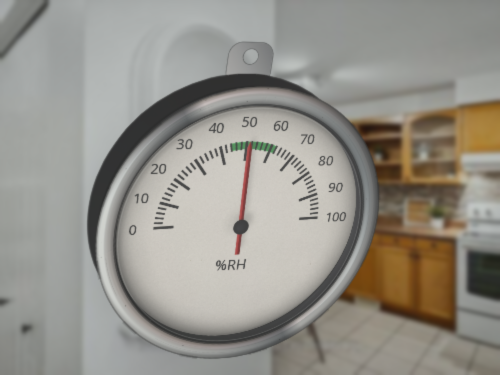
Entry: value=50 unit=%
